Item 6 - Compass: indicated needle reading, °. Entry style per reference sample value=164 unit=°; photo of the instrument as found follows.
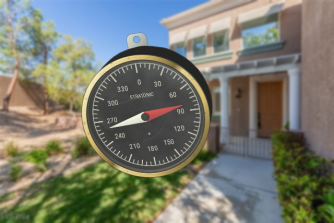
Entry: value=80 unit=°
